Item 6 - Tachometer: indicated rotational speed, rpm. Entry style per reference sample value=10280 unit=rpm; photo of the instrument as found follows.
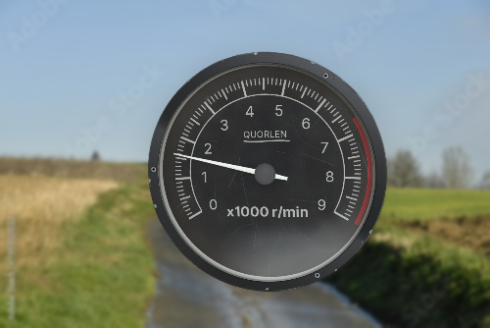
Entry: value=1600 unit=rpm
